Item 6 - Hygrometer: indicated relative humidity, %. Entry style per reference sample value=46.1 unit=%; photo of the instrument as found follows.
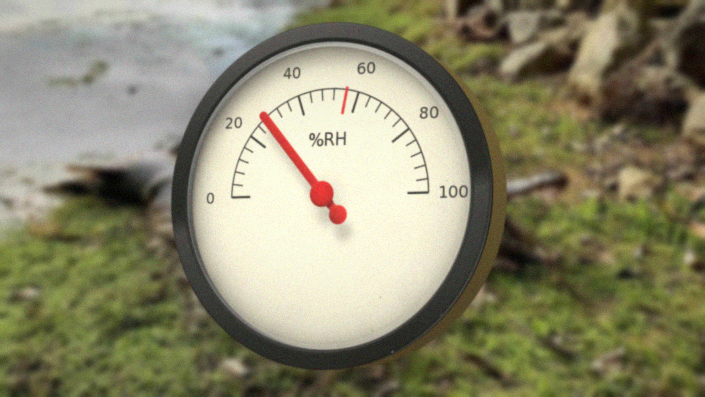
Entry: value=28 unit=%
